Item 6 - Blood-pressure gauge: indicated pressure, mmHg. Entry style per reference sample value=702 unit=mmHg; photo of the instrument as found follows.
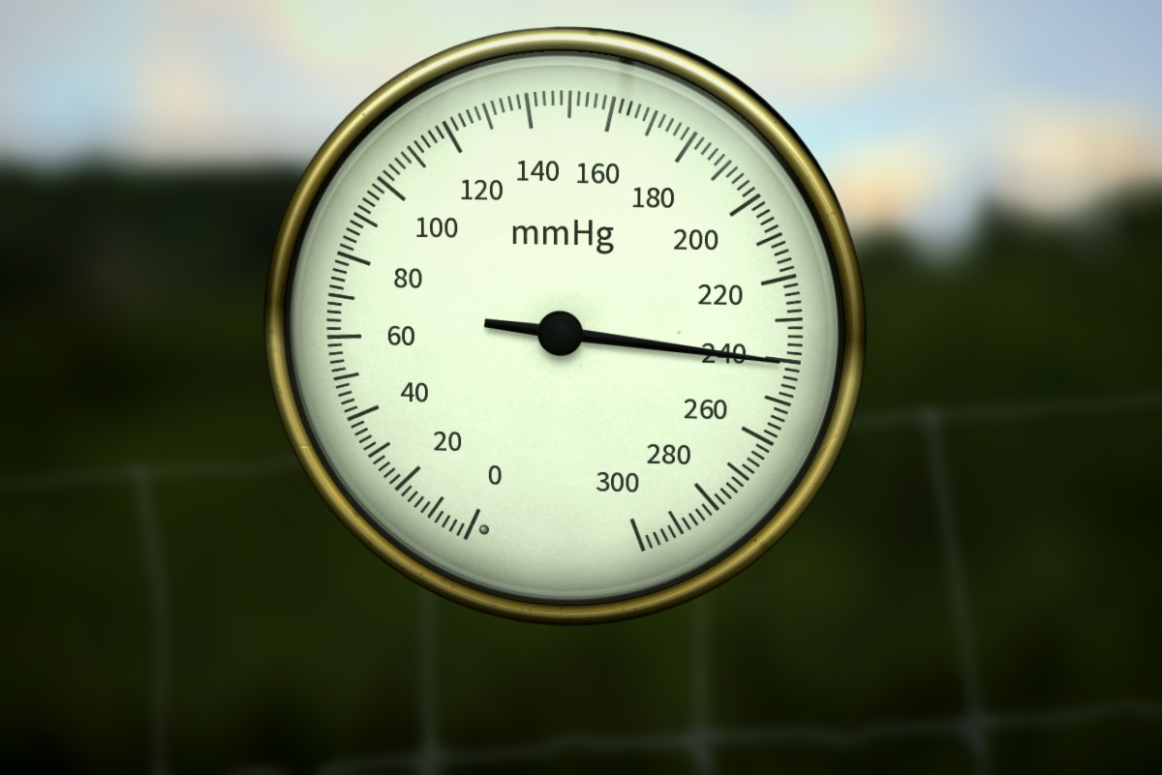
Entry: value=240 unit=mmHg
